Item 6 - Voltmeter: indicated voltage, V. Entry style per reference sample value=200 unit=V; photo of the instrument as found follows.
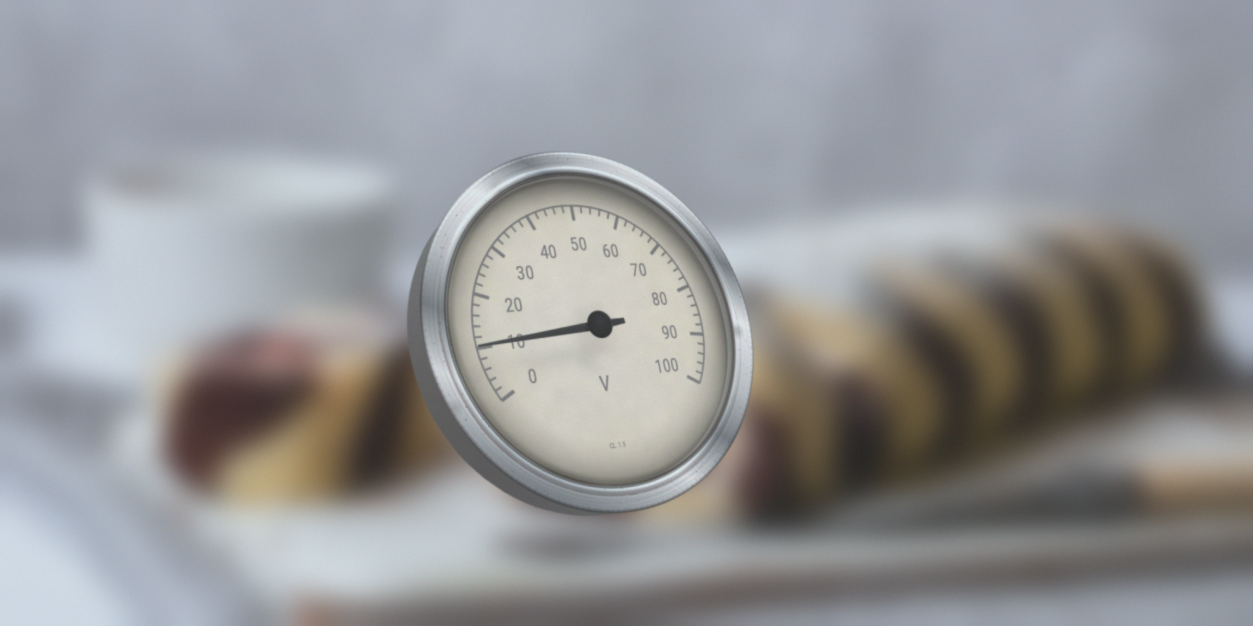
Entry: value=10 unit=V
